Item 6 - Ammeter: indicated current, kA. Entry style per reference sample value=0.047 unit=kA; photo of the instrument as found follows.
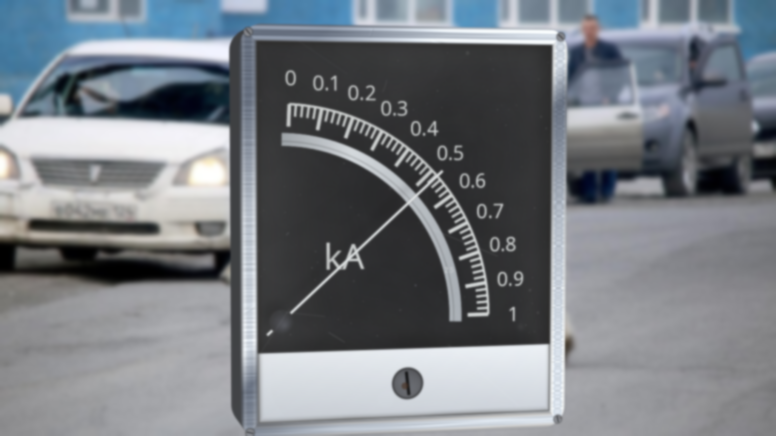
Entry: value=0.52 unit=kA
